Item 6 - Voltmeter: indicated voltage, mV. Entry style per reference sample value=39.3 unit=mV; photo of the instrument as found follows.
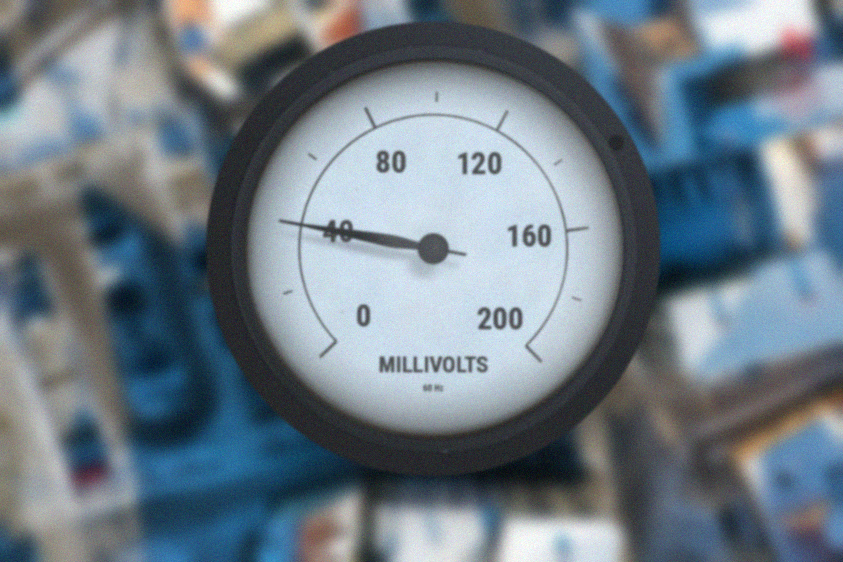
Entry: value=40 unit=mV
